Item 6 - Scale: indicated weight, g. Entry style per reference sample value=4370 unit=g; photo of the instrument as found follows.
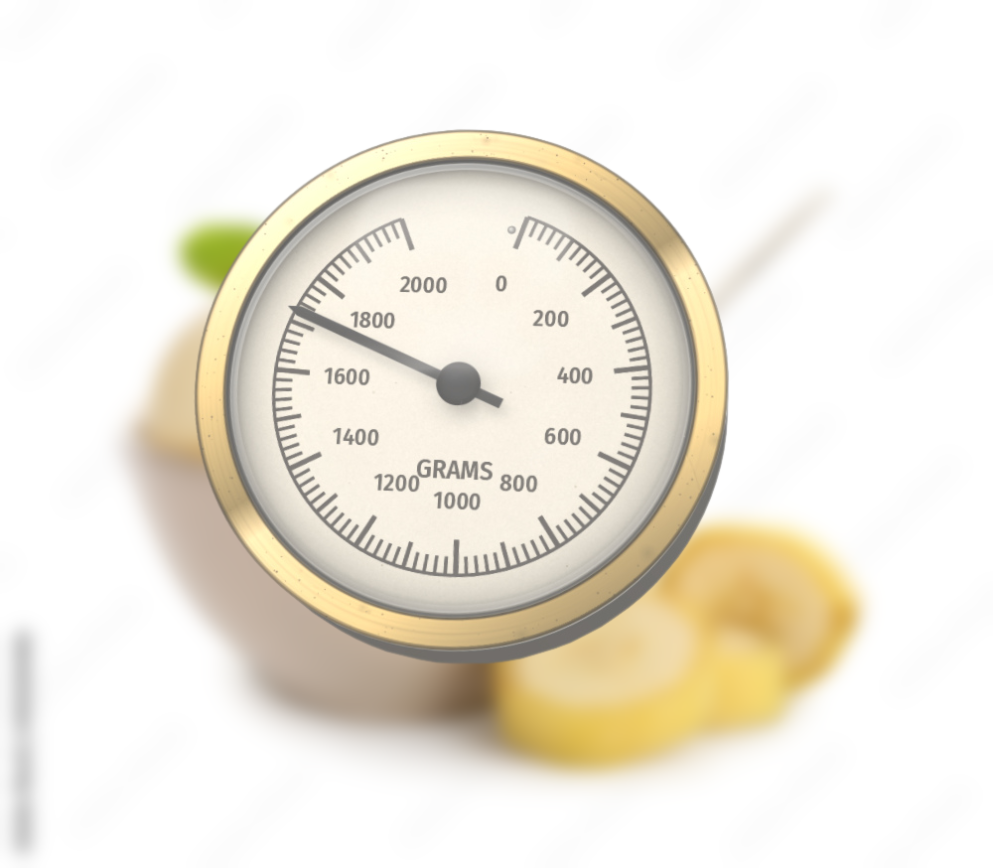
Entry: value=1720 unit=g
